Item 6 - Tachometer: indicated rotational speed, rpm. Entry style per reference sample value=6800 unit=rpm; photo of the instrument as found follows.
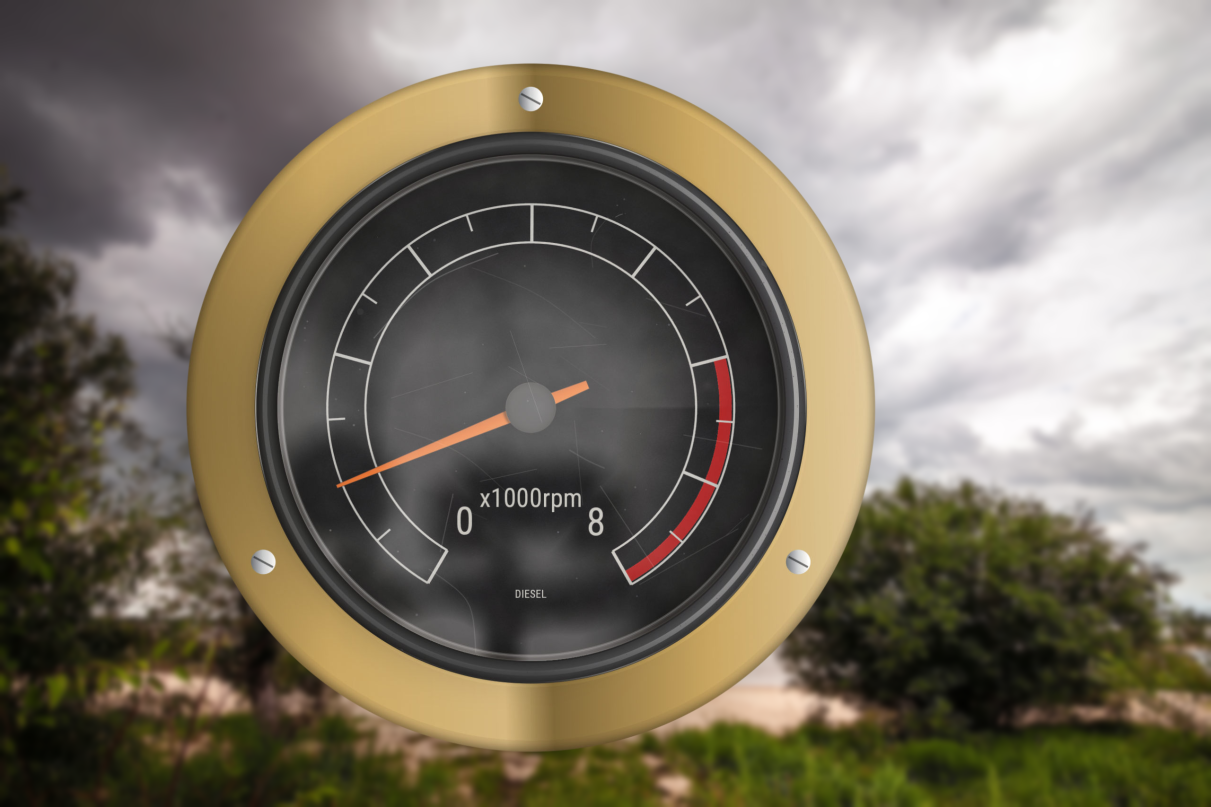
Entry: value=1000 unit=rpm
